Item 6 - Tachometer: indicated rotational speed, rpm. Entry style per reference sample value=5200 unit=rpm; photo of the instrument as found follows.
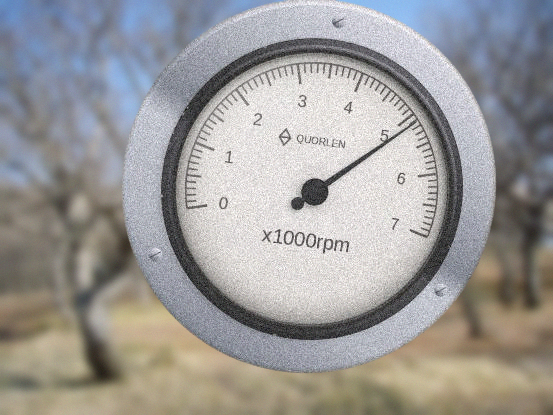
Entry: value=5100 unit=rpm
